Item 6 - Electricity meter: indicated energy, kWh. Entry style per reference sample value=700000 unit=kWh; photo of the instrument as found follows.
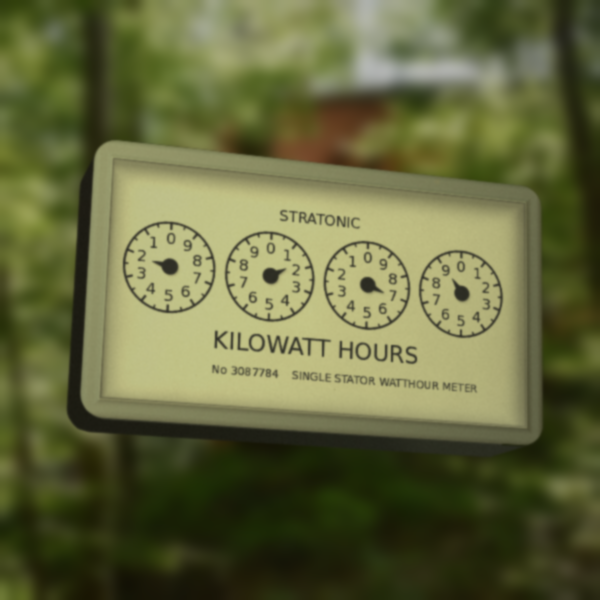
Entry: value=2169 unit=kWh
